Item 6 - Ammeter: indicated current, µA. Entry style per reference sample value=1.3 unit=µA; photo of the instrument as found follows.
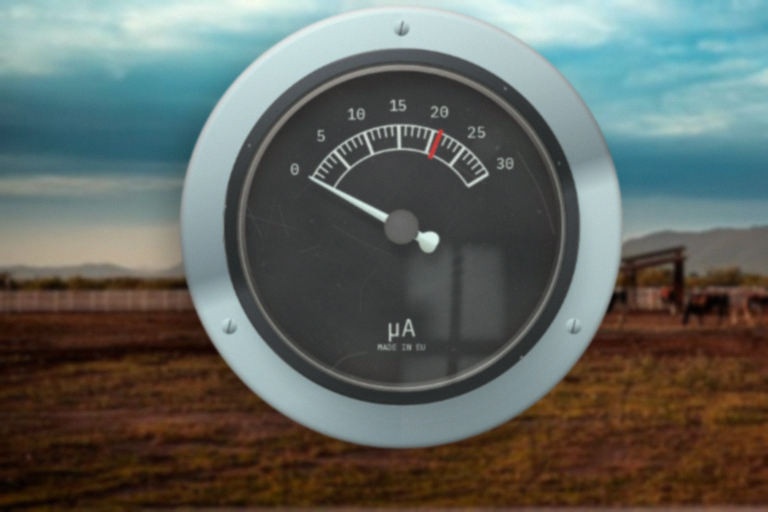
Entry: value=0 unit=µA
